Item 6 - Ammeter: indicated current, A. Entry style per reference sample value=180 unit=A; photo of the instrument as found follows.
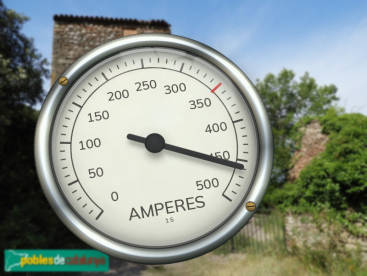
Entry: value=460 unit=A
